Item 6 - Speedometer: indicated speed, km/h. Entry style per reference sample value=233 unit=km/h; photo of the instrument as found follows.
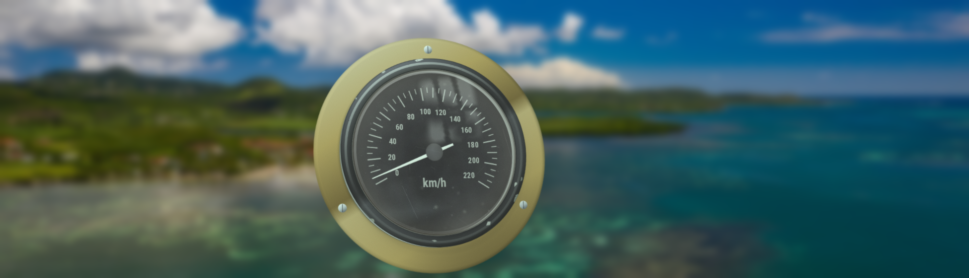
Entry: value=5 unit=km/h
